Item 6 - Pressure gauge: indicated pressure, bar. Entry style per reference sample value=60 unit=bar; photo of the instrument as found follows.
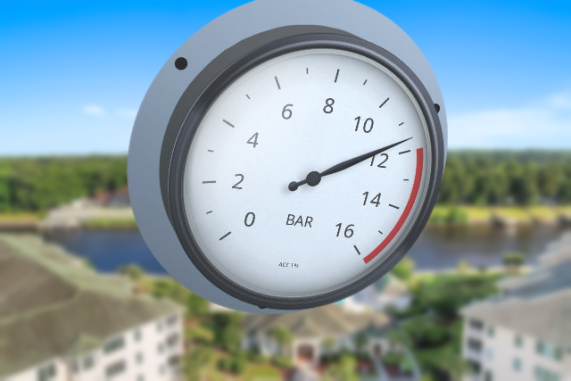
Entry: value=11.5 unit=bar
